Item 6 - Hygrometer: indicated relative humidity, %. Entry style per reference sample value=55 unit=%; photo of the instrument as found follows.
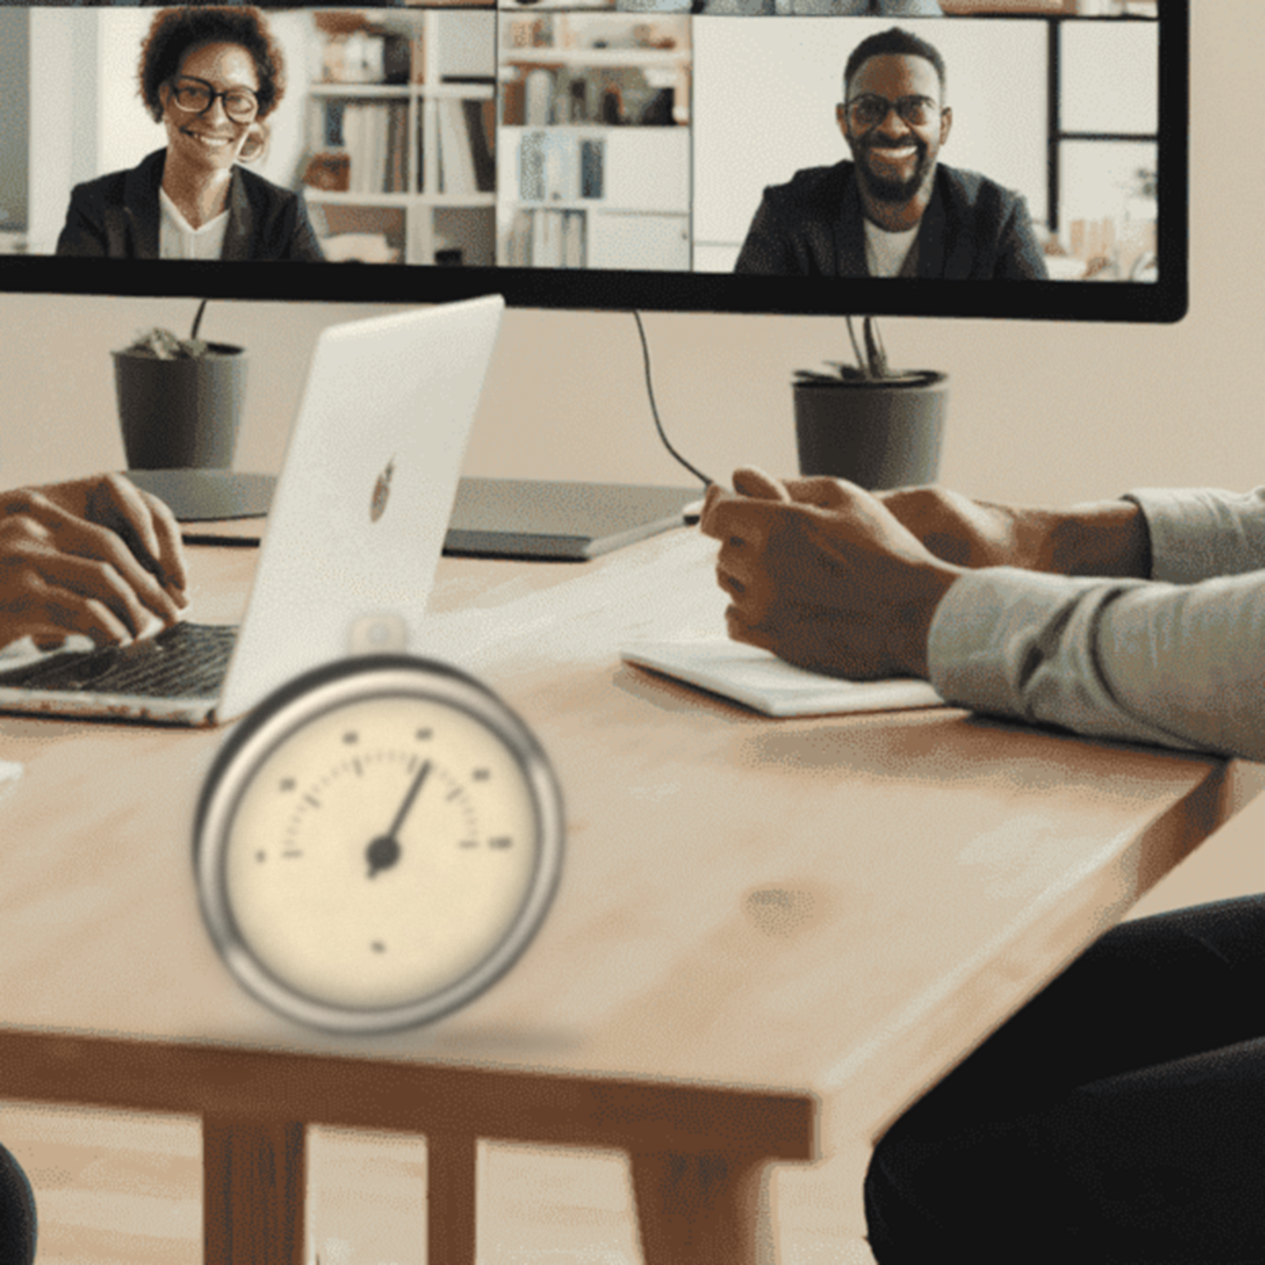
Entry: value=64 unit=%
